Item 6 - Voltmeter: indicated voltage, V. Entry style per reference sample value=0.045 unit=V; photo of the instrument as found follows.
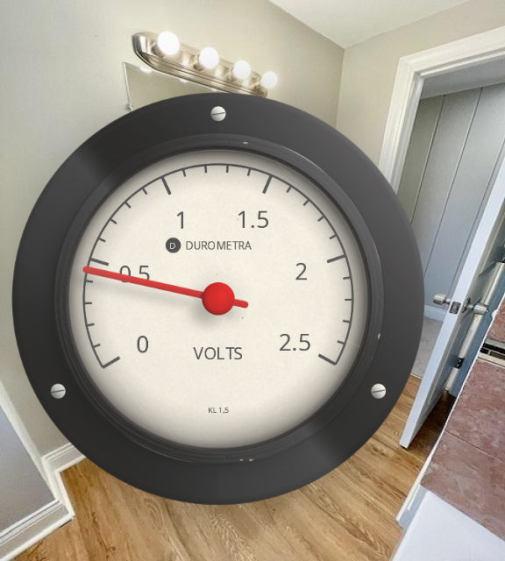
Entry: value=0.45 unit=V
